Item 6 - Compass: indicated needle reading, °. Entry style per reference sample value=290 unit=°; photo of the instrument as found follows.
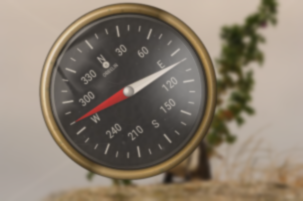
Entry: value=280 unit=°
